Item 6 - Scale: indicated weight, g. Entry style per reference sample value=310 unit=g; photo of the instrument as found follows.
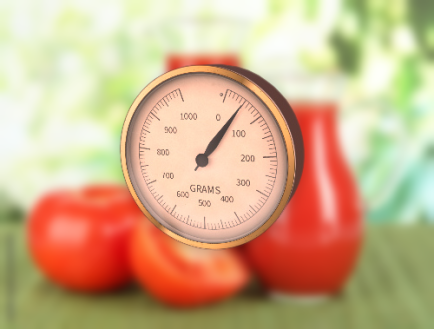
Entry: value=50 unit=g
